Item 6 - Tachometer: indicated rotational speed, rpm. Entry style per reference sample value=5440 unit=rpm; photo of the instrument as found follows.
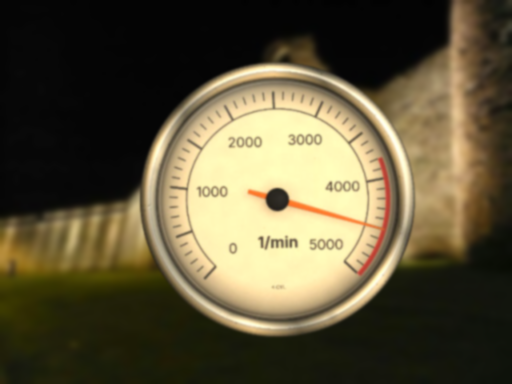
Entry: value=4500 unit=rpm
